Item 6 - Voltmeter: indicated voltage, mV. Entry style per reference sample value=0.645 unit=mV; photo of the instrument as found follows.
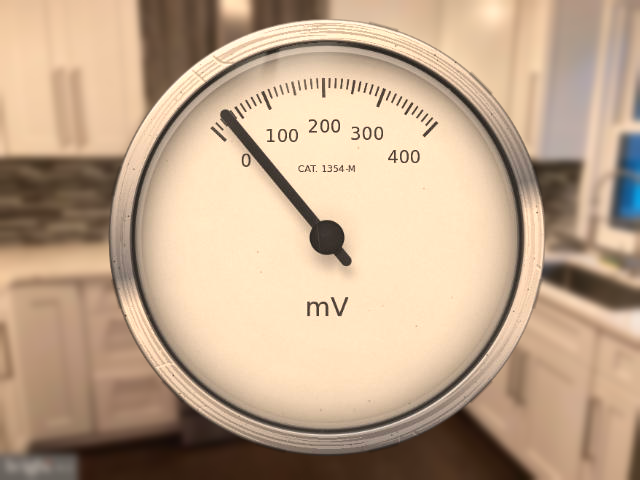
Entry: value=30 unit=mV
